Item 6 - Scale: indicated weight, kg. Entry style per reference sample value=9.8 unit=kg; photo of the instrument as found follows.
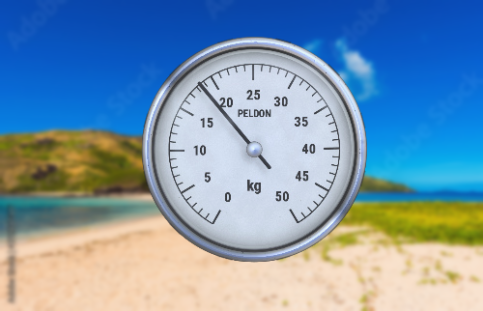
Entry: value=18.5 unit=kg
